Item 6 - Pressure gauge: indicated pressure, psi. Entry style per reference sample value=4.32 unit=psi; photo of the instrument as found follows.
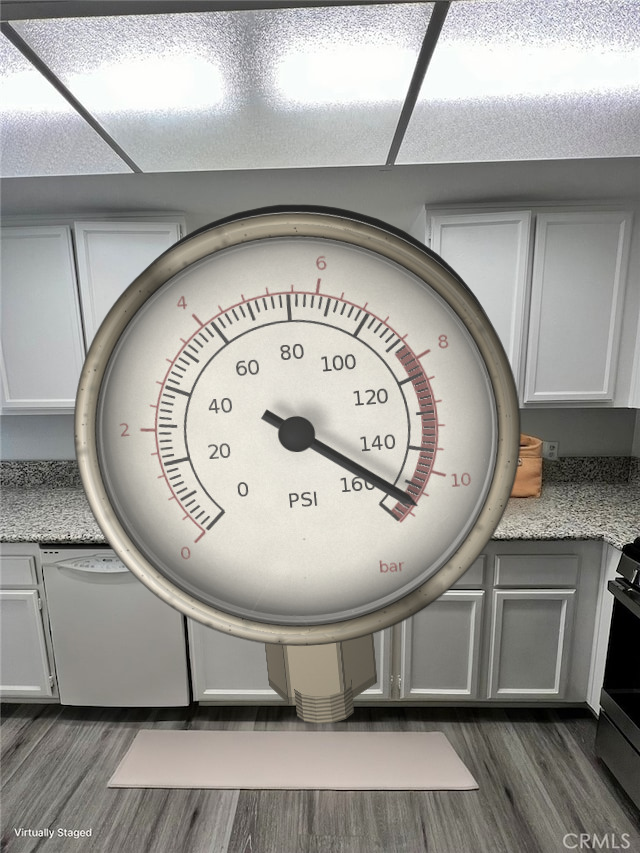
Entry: value=154 unit=psi
